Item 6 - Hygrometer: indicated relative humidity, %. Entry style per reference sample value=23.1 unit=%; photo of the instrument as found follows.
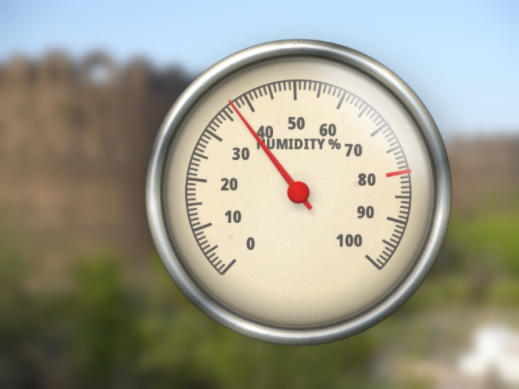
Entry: value=37 unit=%
